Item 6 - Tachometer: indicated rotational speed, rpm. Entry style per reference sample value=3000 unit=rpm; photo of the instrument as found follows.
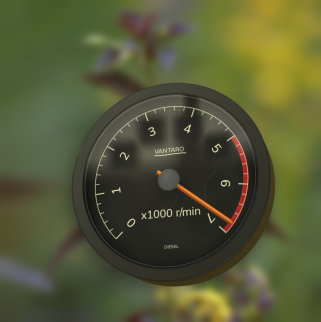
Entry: value=6800 unit=rpm
